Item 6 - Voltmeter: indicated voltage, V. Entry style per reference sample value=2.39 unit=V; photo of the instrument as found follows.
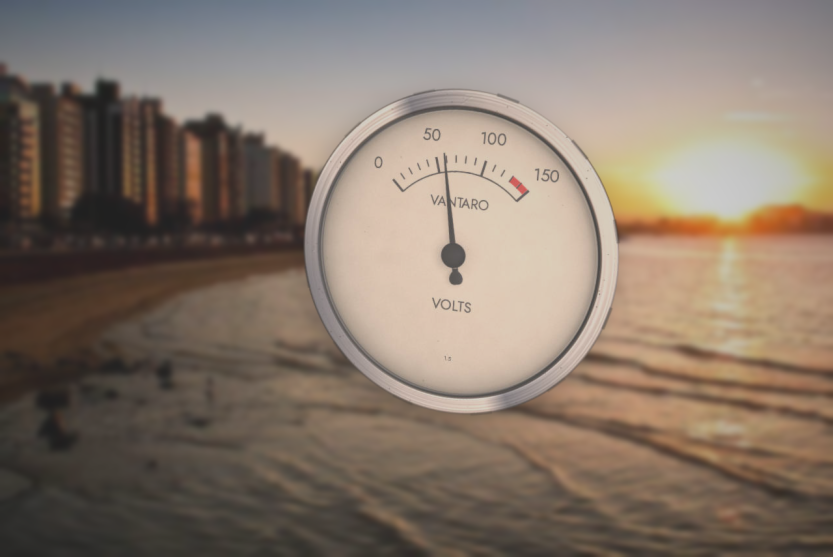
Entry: value=60 unit=V
